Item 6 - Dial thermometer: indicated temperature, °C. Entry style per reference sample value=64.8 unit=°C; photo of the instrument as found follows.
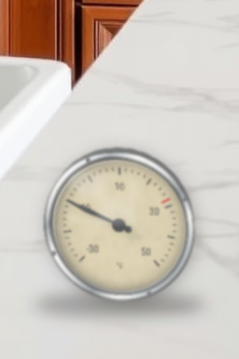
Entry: value=-10 unit=°C
